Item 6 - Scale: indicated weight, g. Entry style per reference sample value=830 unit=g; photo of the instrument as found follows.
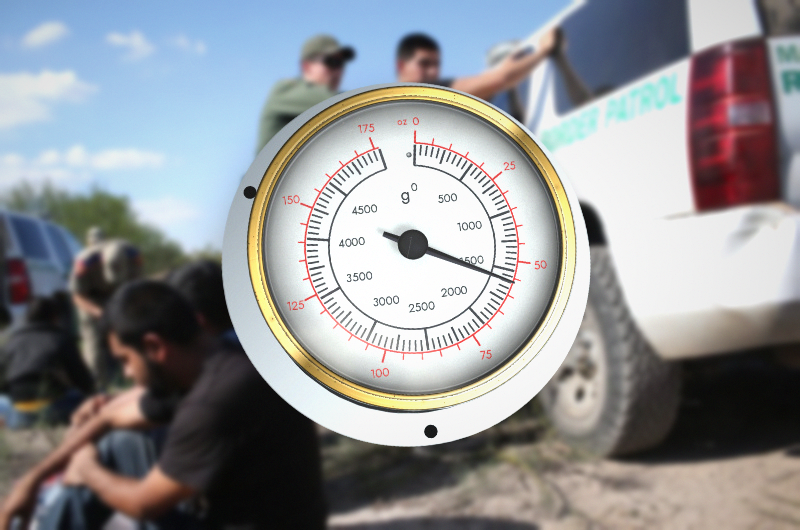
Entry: value=1600 unit=g
